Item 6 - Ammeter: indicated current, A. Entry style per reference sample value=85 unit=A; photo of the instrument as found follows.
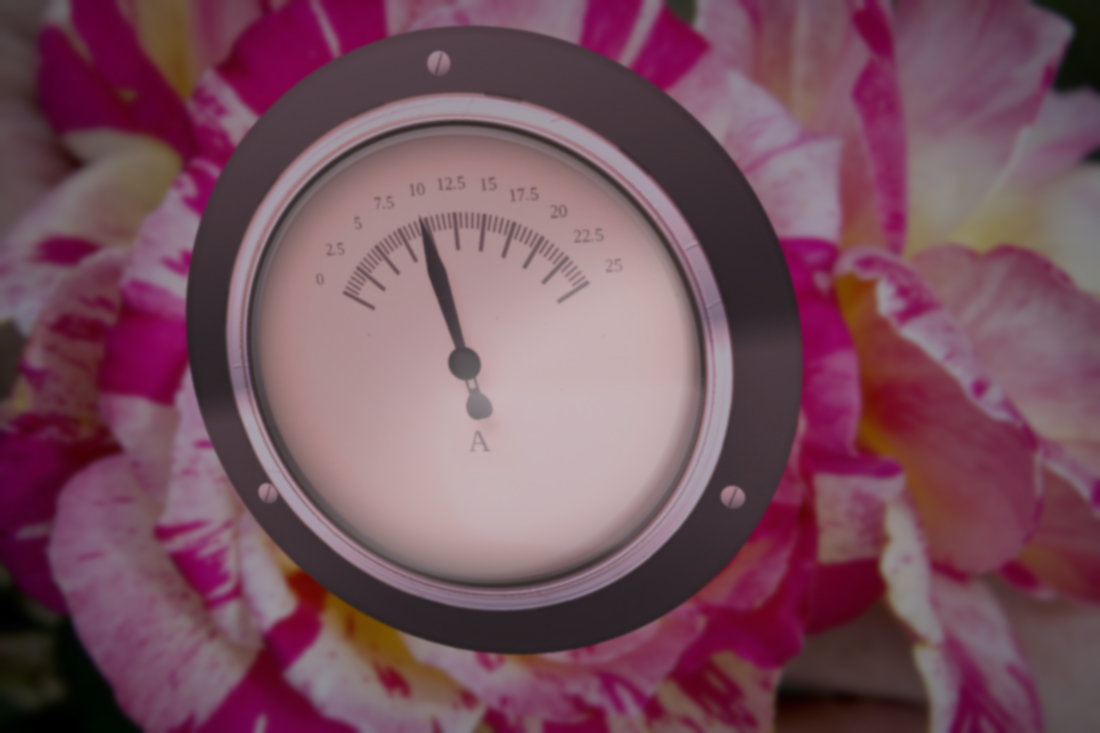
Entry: value=10 unit=A
